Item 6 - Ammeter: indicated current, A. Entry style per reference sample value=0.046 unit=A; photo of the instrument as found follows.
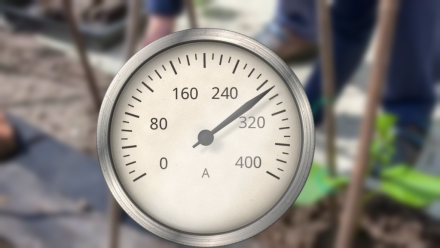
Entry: value=290 unit=A
